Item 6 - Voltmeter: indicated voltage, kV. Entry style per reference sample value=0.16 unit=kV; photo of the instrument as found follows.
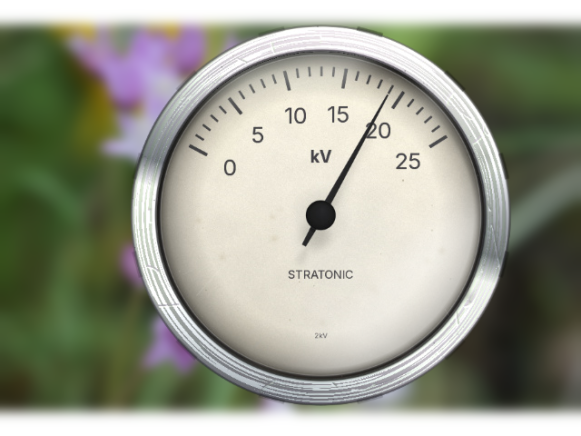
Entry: value=19 unit=kV
